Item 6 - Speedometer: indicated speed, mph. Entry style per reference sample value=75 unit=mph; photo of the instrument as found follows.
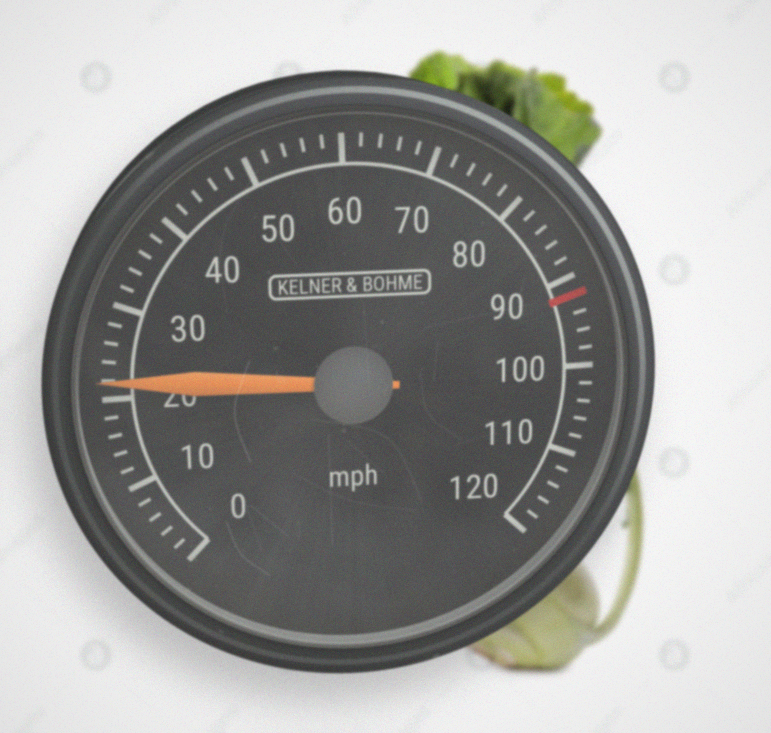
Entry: value=22 unit=mph
